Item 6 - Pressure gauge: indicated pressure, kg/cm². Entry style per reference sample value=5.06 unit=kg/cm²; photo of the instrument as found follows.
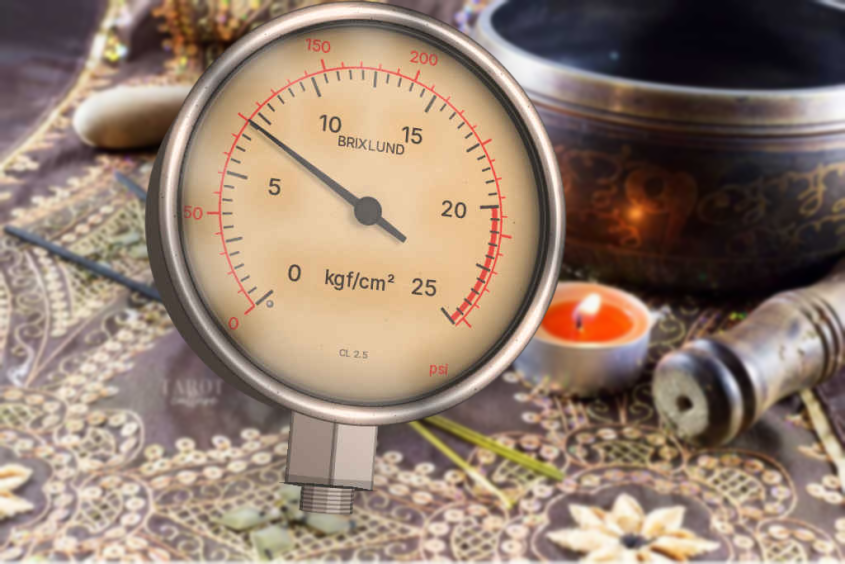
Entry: value=7 unit=kg/cm²
